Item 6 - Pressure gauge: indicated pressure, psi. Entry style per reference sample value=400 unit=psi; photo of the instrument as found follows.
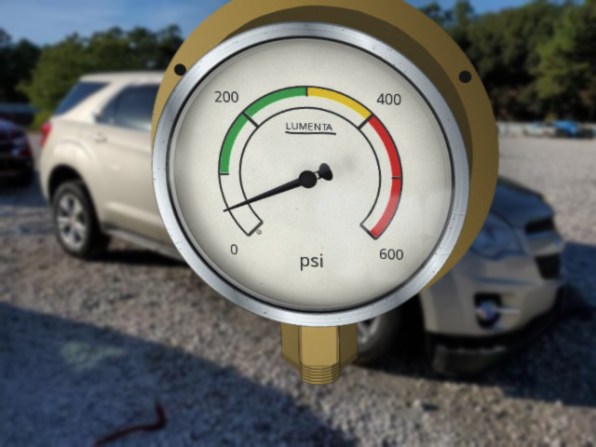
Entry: value=50 unit=psi
